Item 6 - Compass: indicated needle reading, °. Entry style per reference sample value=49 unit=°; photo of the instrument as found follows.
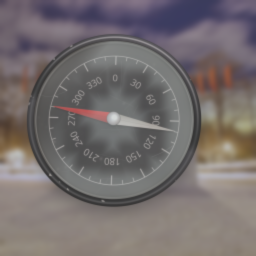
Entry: value=280 unit=°
